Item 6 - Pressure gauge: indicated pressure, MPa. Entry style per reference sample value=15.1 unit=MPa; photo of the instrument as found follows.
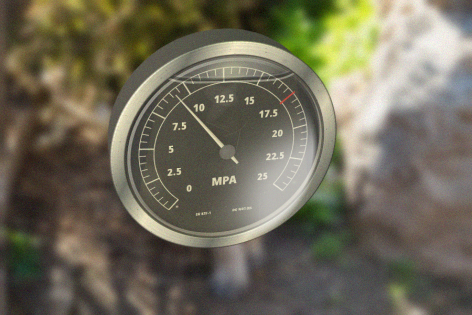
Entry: value=9.25 unit=MPa
